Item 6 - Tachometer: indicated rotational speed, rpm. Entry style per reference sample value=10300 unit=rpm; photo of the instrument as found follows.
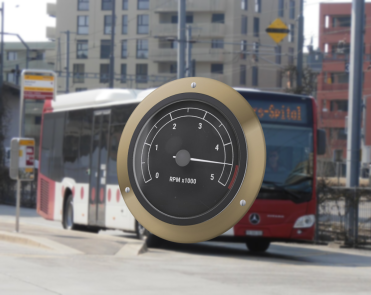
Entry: value=4500 unit=rpm
